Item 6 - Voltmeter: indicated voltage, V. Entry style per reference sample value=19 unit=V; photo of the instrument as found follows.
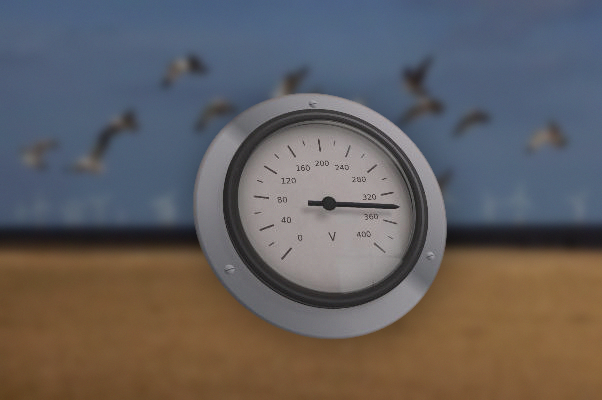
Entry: value=340 unit=V
